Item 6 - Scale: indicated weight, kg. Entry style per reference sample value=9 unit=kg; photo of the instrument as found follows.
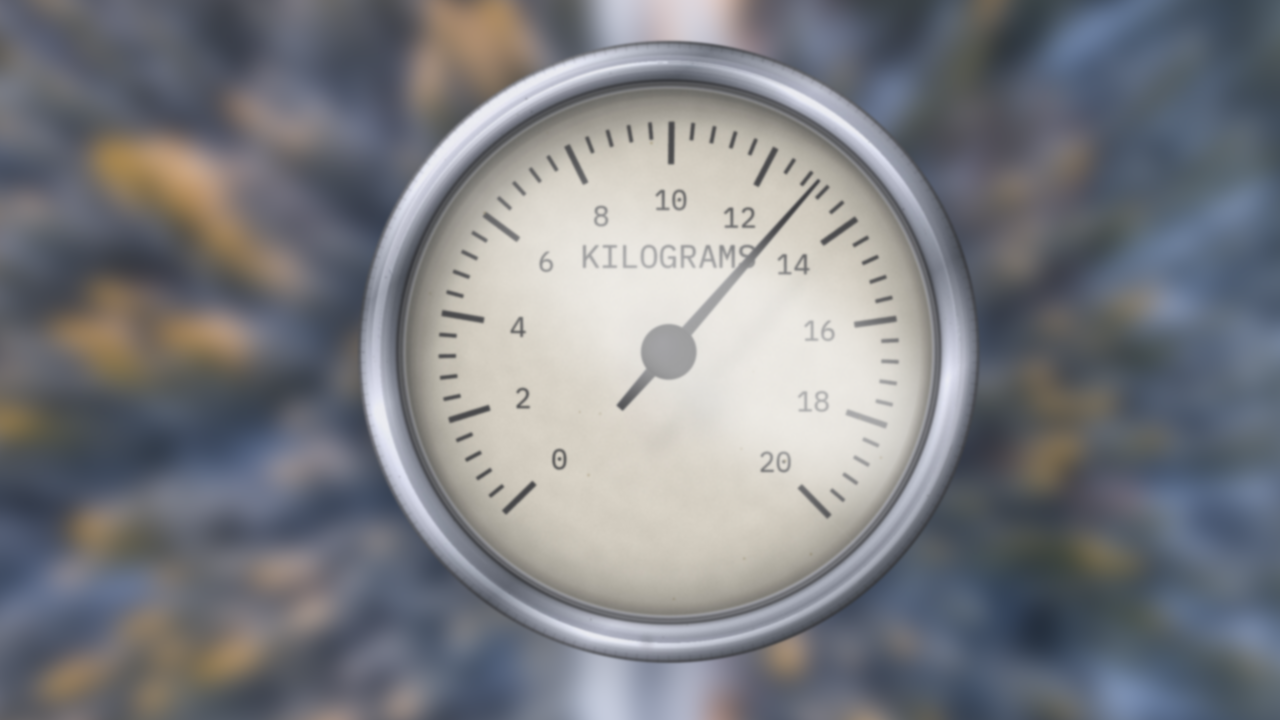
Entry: value=13 unit=kg
